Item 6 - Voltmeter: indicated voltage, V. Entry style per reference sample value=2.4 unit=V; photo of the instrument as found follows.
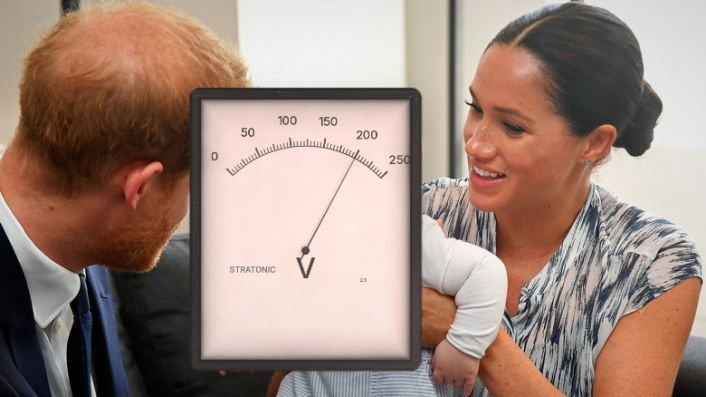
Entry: value=200 unit=V
